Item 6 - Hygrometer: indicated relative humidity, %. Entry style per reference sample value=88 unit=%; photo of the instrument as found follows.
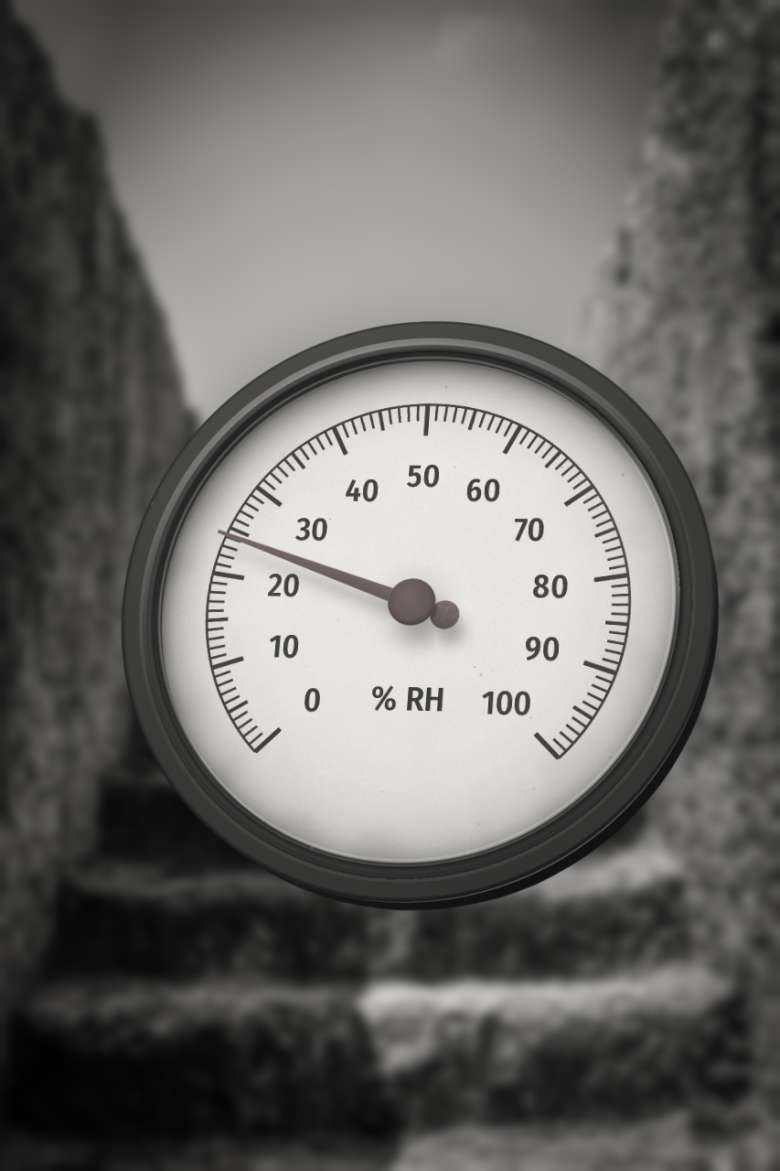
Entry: value=24 unit=%
